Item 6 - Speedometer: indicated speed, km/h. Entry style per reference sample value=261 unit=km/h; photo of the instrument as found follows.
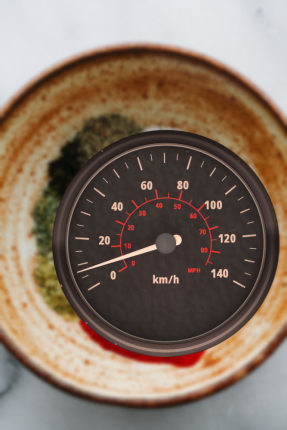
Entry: value=7.5 unit=km/h
